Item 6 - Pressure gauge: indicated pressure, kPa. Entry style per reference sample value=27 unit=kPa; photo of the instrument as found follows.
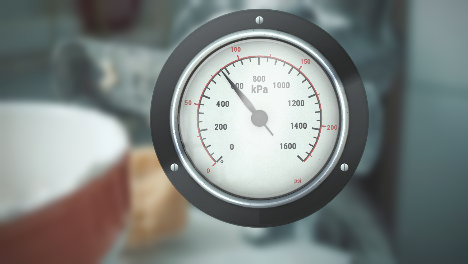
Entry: value=575 unit=kPa
